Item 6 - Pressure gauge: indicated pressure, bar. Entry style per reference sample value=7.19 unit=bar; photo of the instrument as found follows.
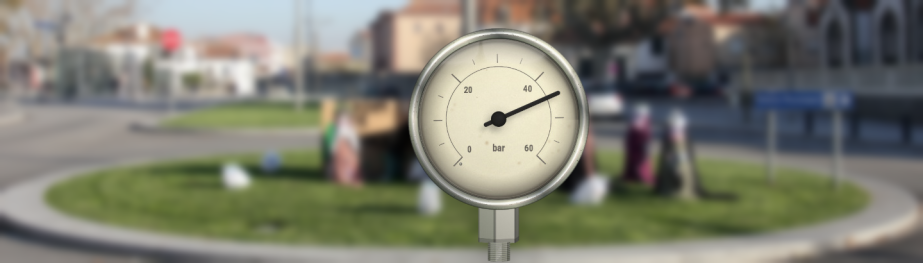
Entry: value=45 unit=bar
